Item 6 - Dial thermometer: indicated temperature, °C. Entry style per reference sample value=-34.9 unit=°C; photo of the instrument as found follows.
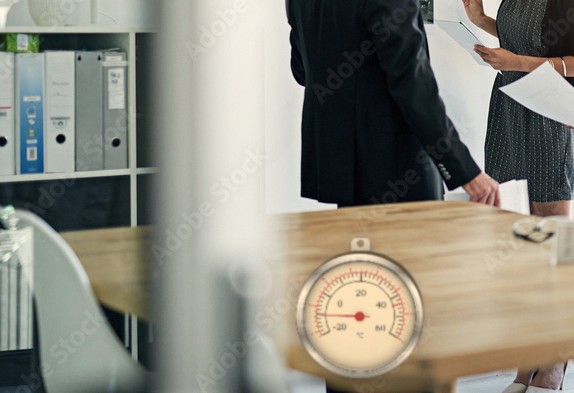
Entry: value=-10 unit=°C
